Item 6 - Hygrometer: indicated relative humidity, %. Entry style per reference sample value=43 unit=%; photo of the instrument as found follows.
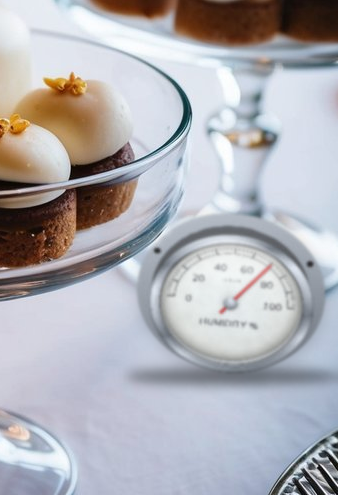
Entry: value=70 unit=%
